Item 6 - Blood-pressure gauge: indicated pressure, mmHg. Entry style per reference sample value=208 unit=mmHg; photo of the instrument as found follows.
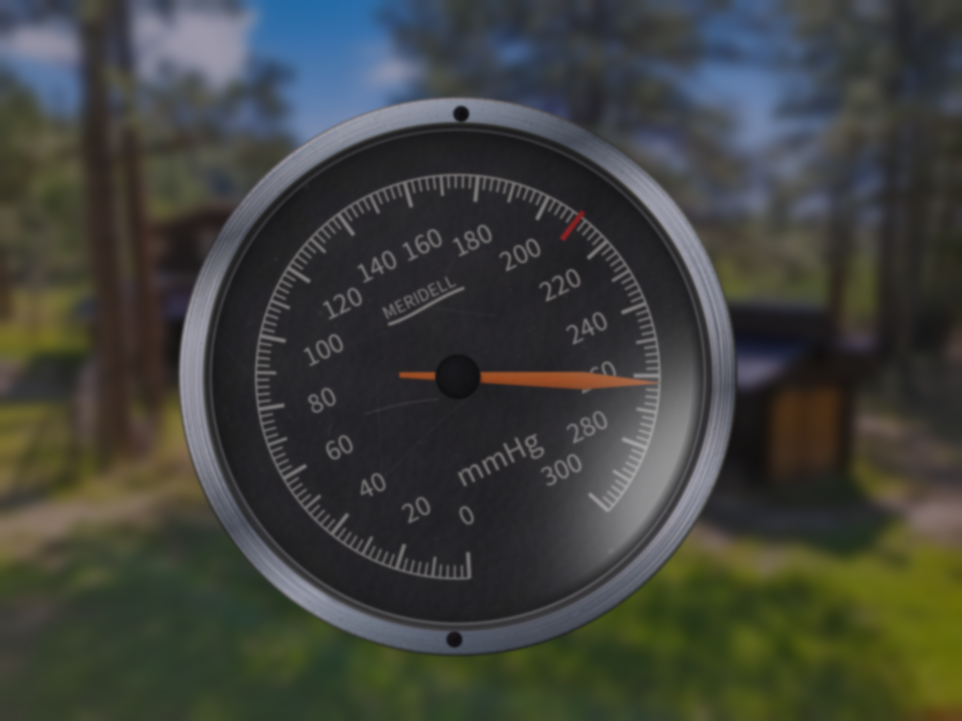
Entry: value=262 unit=mmHg
